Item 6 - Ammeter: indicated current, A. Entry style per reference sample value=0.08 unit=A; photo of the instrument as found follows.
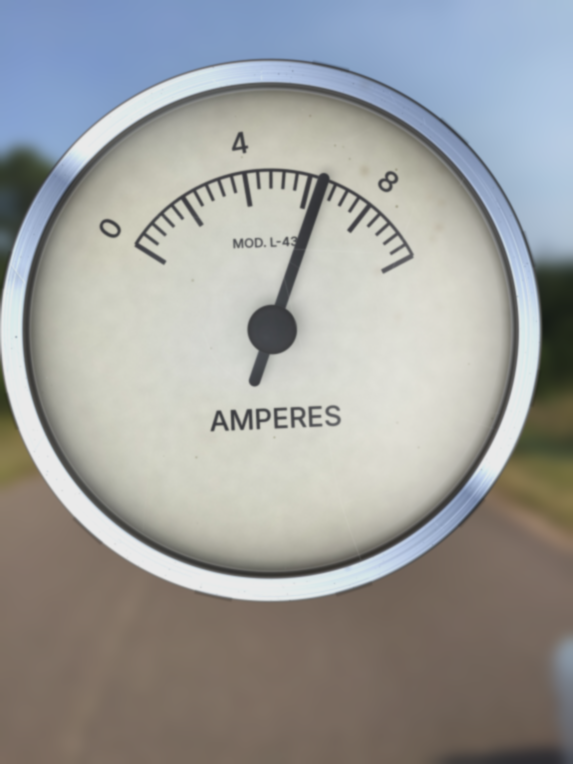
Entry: value=6.4 unit=A
